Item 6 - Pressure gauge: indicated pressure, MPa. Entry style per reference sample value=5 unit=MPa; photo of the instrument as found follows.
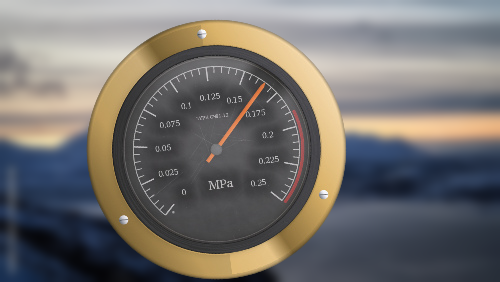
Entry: value=0.165 unit=MPa
